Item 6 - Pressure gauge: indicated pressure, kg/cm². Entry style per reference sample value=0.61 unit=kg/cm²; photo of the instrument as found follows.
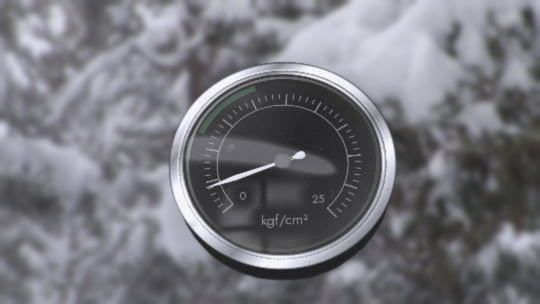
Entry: value=2 unit=kg/cm²
